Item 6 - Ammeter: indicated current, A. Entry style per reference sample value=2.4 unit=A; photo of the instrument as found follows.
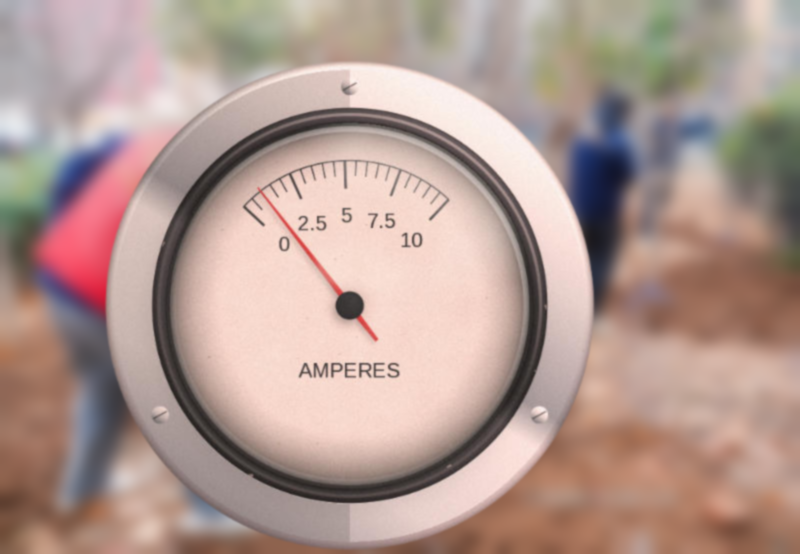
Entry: value=1 unit=A
